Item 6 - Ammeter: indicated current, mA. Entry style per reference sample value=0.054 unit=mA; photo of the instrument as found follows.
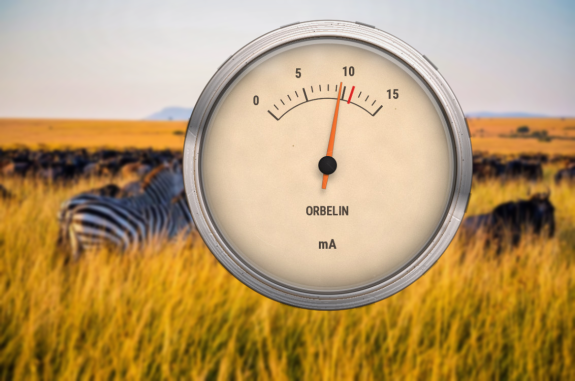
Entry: value=9.5 unit=mA
